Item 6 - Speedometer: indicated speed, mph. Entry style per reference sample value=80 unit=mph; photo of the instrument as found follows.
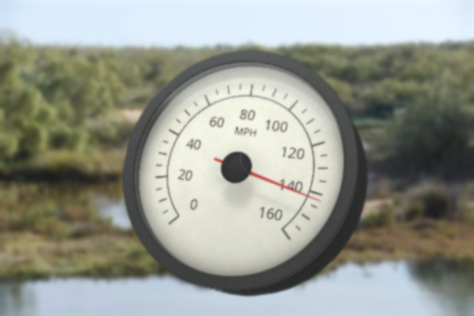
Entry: value=142.5 unit=mph
